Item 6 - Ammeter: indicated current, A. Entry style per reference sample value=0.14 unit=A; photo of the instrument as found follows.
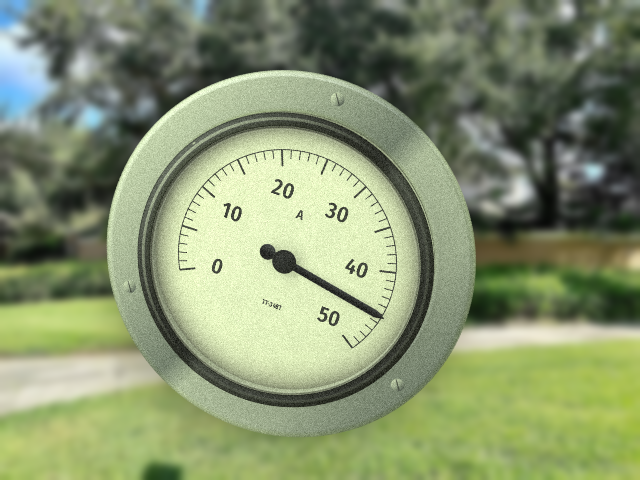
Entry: value=45 unit=A
